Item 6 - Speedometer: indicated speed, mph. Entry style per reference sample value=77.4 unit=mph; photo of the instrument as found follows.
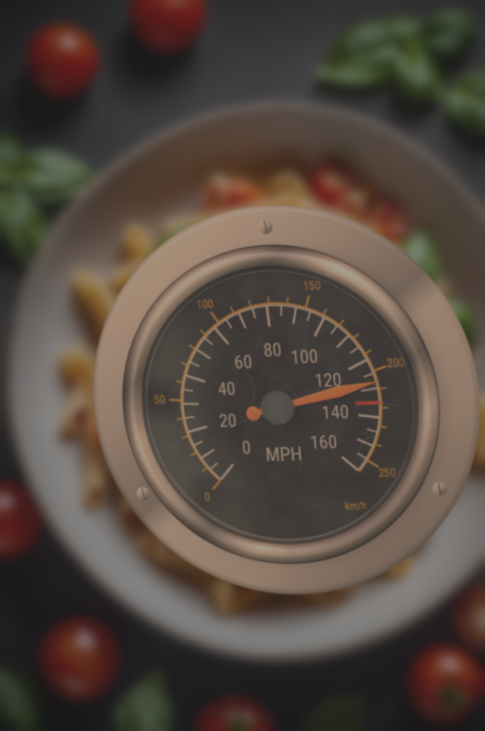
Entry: value=127.5 unit=mph
